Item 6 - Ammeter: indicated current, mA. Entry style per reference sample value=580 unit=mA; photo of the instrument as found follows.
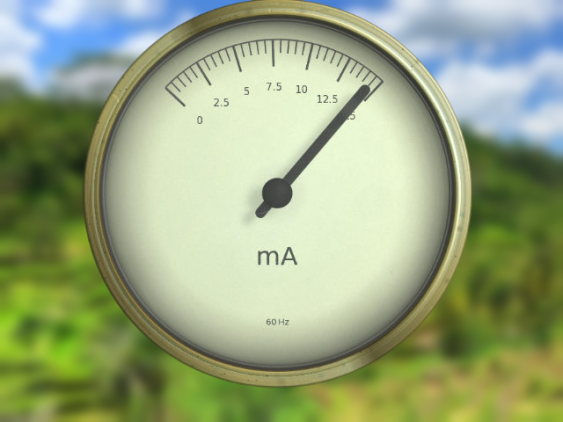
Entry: value=14.5 unit=mA
